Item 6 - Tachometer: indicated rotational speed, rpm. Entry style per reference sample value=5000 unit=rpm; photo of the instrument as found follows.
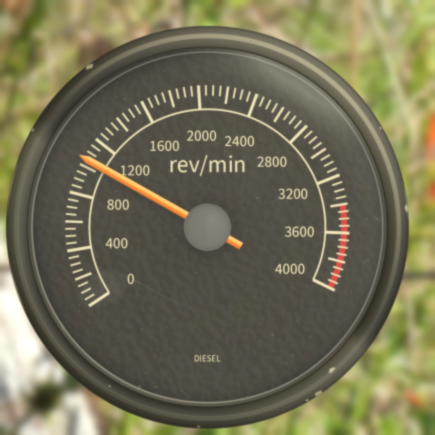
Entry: value=1050 unit=rpm
